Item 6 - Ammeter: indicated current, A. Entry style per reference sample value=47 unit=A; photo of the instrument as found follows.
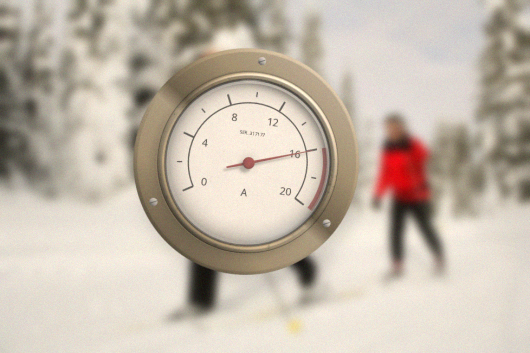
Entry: value=16 unit=A
